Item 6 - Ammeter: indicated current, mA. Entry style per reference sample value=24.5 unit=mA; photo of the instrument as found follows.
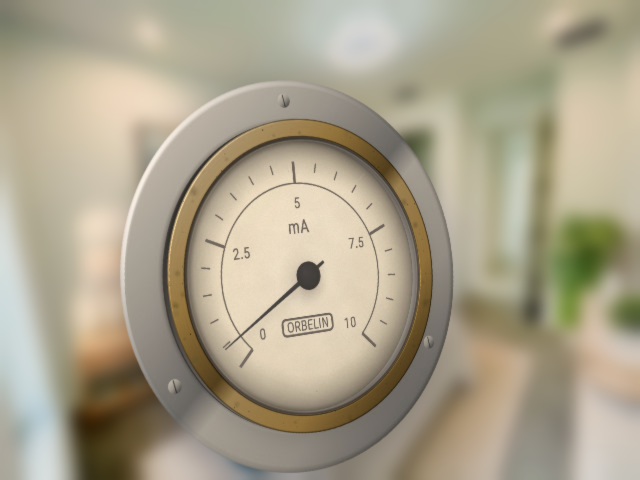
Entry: value=0.5 unit=mA
